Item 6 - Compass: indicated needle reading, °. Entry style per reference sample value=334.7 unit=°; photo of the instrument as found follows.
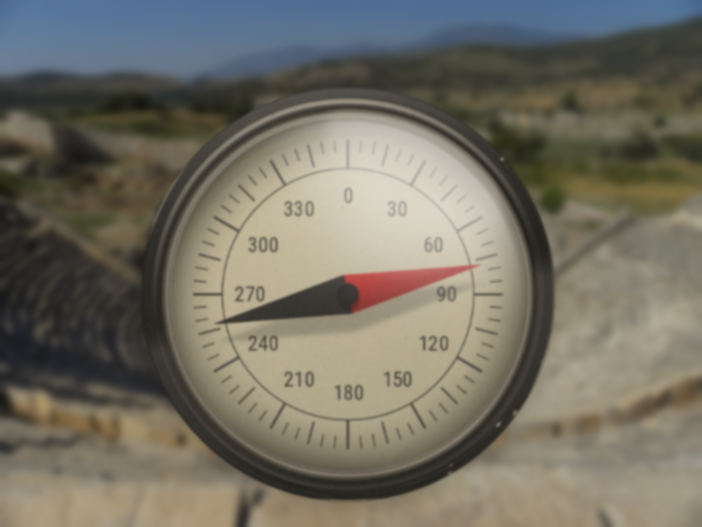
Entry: value=77.5 unit=°
